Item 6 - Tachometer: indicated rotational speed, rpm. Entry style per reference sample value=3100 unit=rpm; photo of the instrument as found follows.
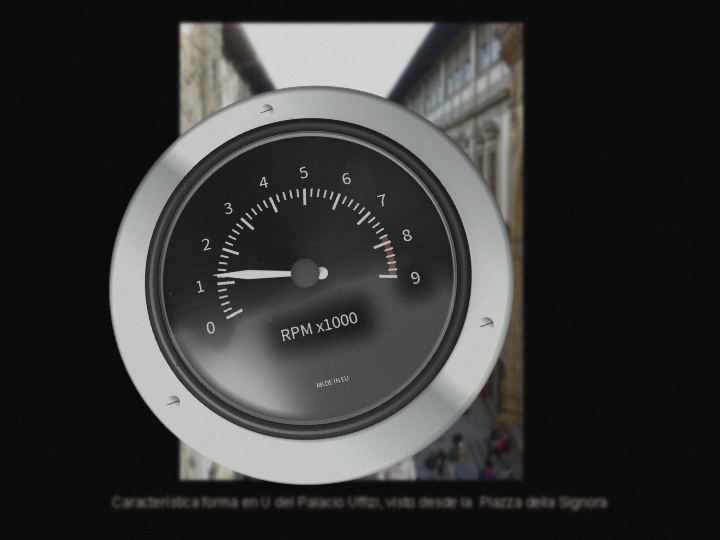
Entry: value=1200 unit=rpm
